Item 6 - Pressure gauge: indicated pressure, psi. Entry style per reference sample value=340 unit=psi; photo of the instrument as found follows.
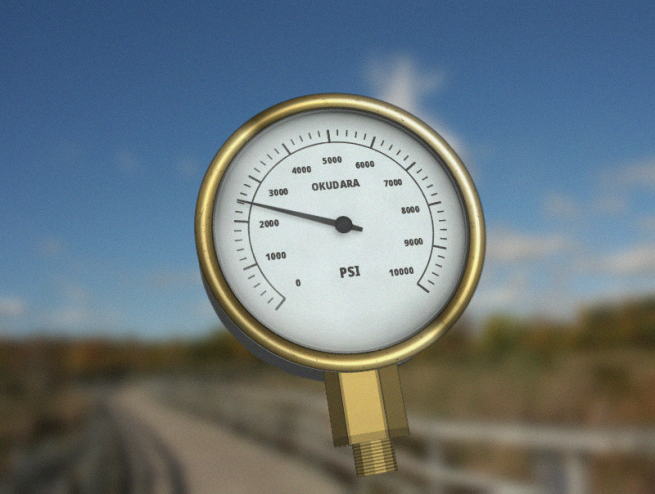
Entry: value=2400 unit=psi
